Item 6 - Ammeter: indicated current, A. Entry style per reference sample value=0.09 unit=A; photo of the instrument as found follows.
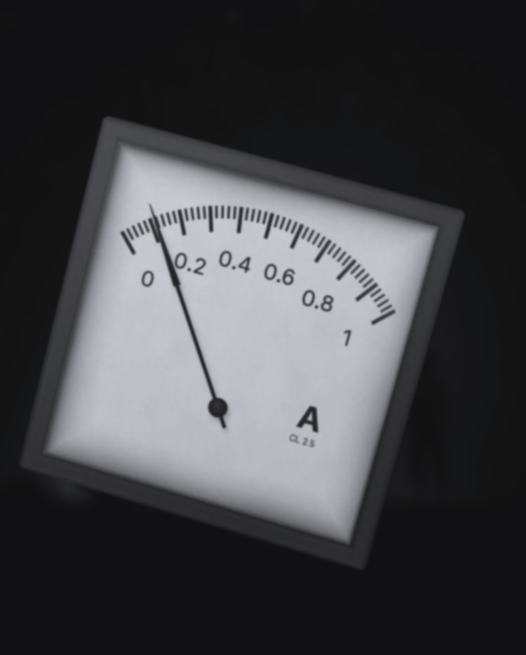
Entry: value=0.12 unit=A
